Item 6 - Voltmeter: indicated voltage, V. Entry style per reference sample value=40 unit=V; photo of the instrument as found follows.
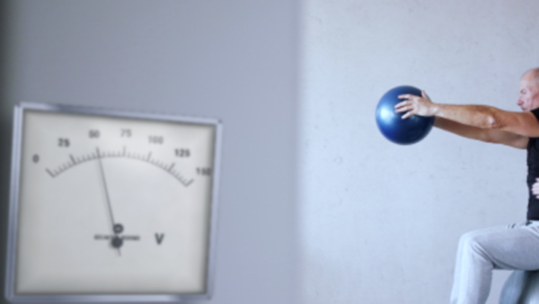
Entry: value=50 unit=V
